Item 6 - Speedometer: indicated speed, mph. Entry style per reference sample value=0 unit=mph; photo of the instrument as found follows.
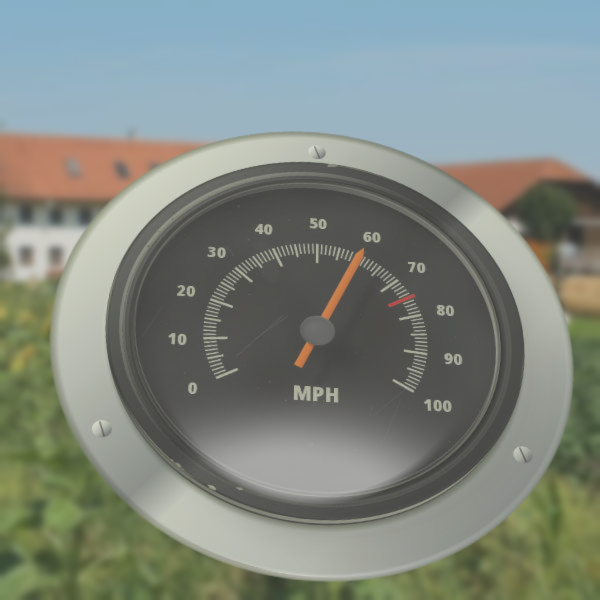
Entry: value=60 unit=mph
